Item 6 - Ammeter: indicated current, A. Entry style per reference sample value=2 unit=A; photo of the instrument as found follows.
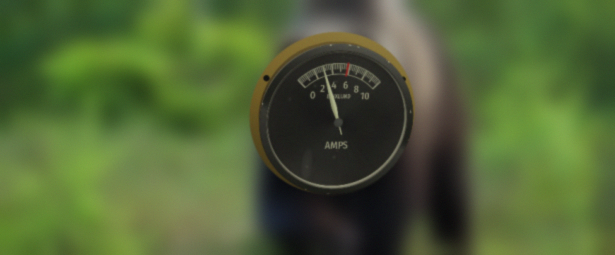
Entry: value=3 unit=A
